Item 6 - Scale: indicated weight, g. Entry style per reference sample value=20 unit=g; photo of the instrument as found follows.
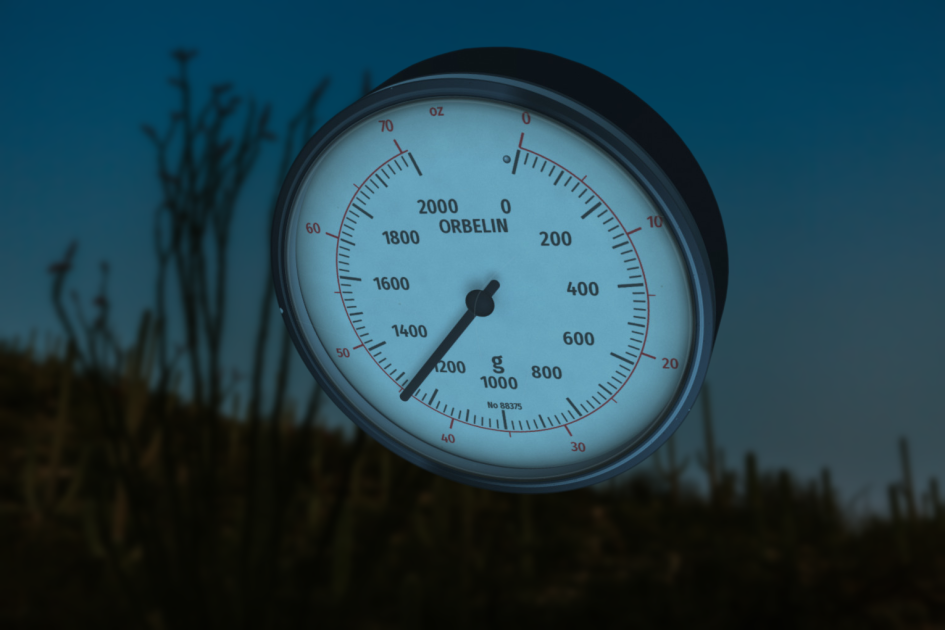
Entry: value=1260 unit=g
